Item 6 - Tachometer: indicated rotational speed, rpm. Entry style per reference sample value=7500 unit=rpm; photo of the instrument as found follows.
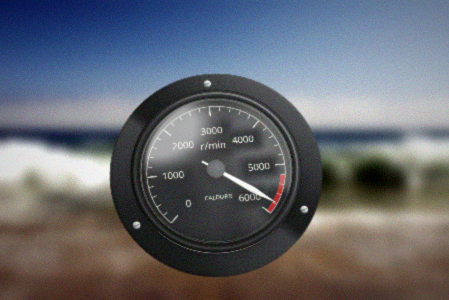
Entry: value=5800 unit=rpm
